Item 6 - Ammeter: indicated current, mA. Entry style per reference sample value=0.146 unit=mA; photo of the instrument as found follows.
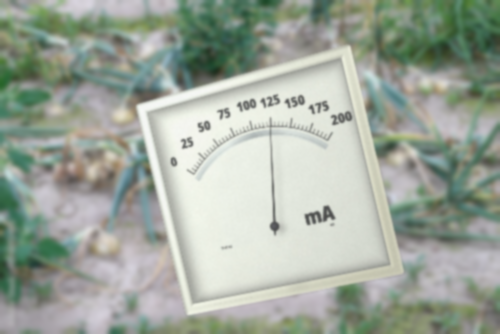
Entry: value=125 unit=mA
